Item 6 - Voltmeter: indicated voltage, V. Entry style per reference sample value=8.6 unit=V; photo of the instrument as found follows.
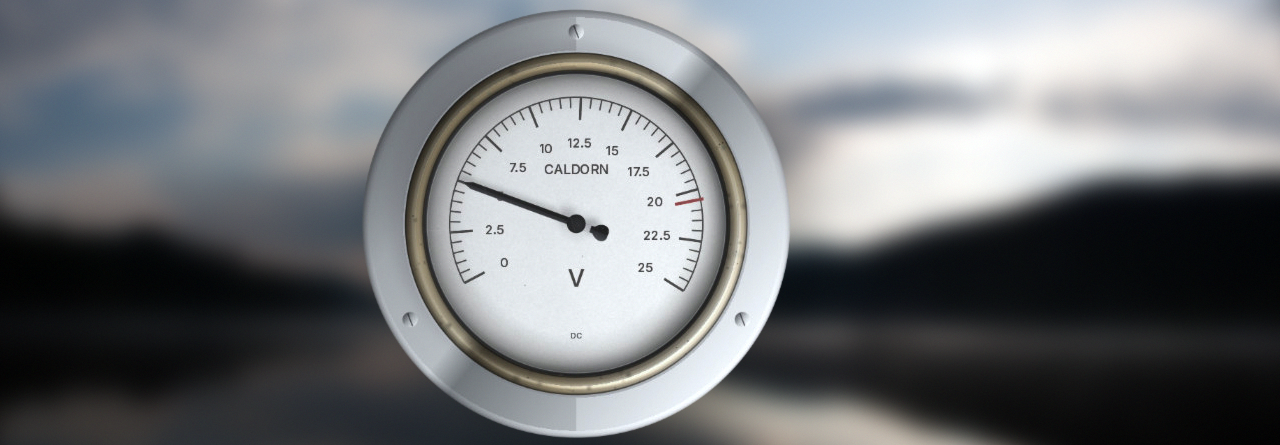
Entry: value=5 unit=V
